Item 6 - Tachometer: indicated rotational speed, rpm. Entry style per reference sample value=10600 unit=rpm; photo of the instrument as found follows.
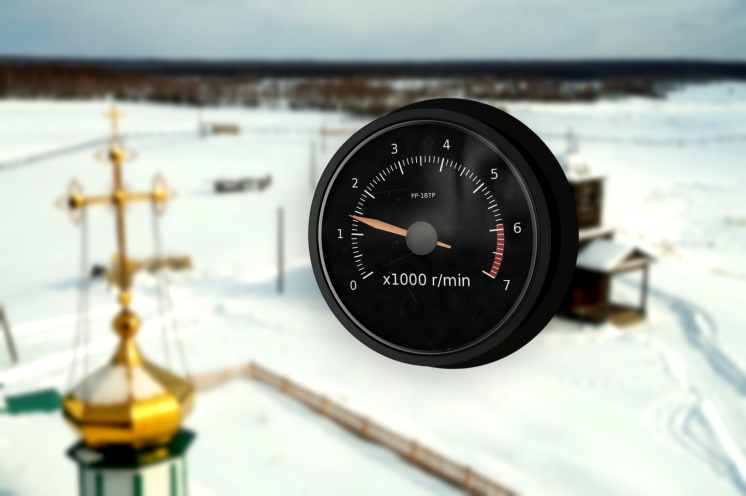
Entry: value=1400 unit=rpm
